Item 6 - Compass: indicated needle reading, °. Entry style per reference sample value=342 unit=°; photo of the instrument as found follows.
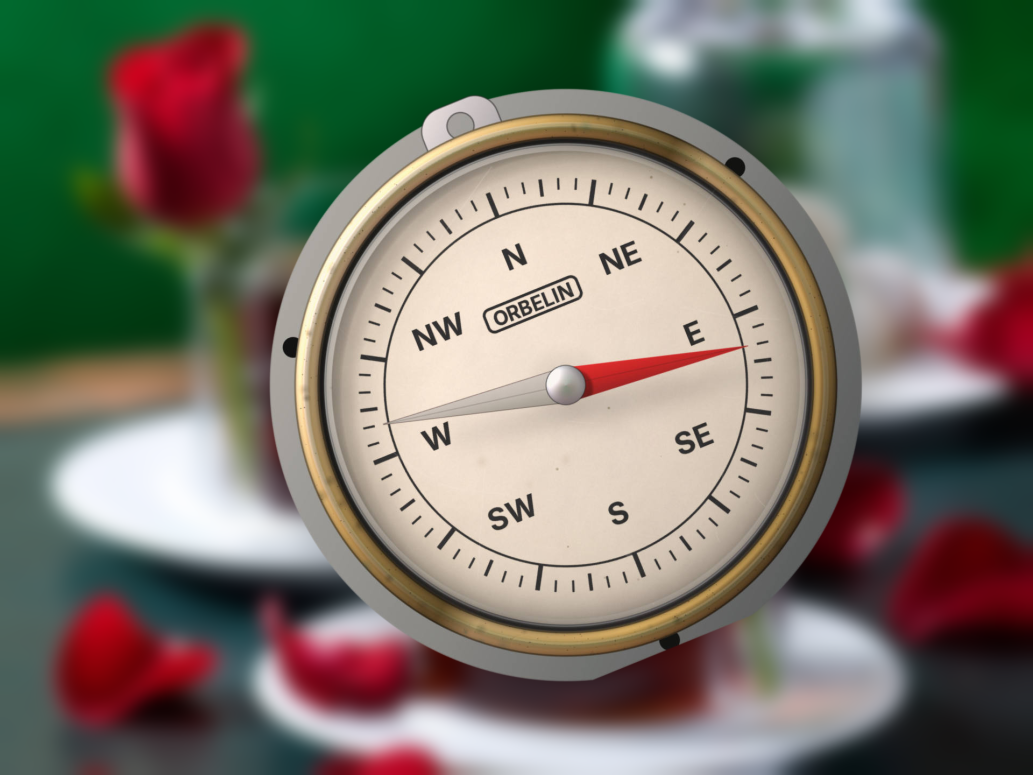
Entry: value=100 unit=°
